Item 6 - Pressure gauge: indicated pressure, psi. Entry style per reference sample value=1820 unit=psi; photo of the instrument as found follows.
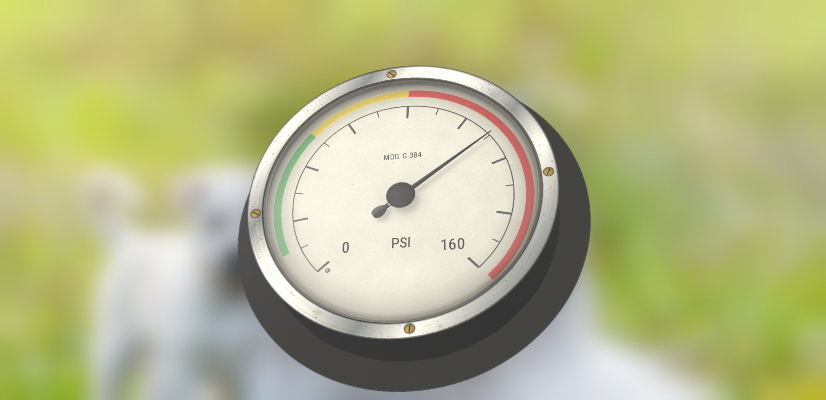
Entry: value=110 unit=psi
